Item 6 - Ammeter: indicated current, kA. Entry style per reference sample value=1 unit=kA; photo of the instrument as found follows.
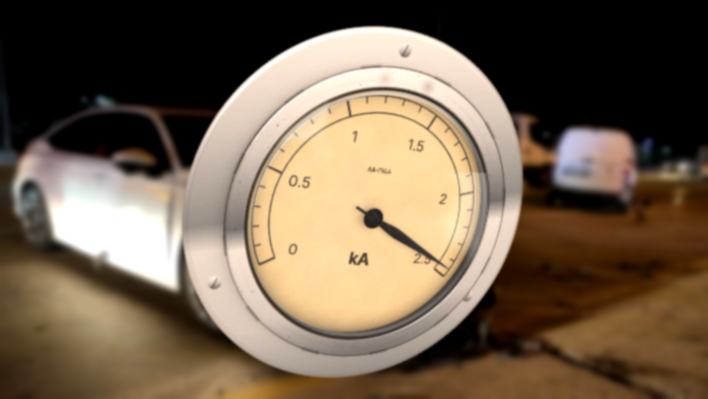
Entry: value=2.45 unit=kA
